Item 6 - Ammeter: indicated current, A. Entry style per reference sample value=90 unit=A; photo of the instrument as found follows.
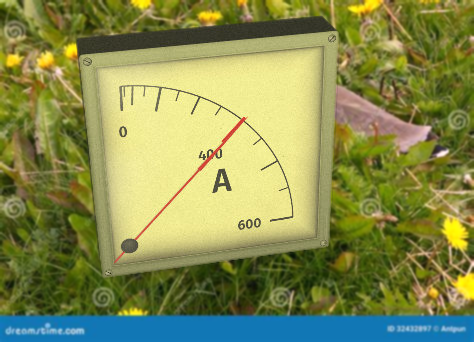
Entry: value=400 unit=A
